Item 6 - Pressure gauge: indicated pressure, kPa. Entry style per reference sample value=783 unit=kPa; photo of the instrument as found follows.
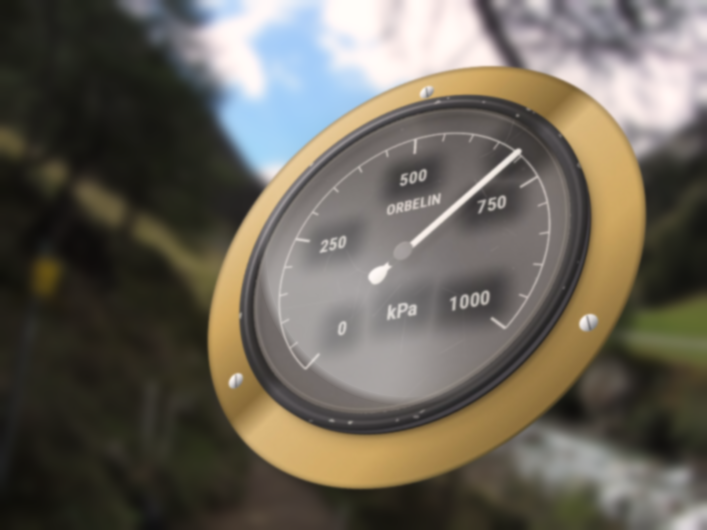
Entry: value=700 unit=kPa
